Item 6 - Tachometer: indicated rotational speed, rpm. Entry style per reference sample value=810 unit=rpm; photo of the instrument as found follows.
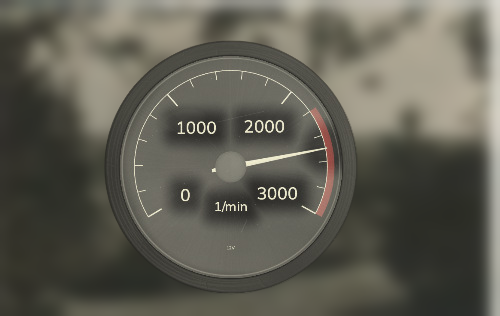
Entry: value=2500 unit=rpm
